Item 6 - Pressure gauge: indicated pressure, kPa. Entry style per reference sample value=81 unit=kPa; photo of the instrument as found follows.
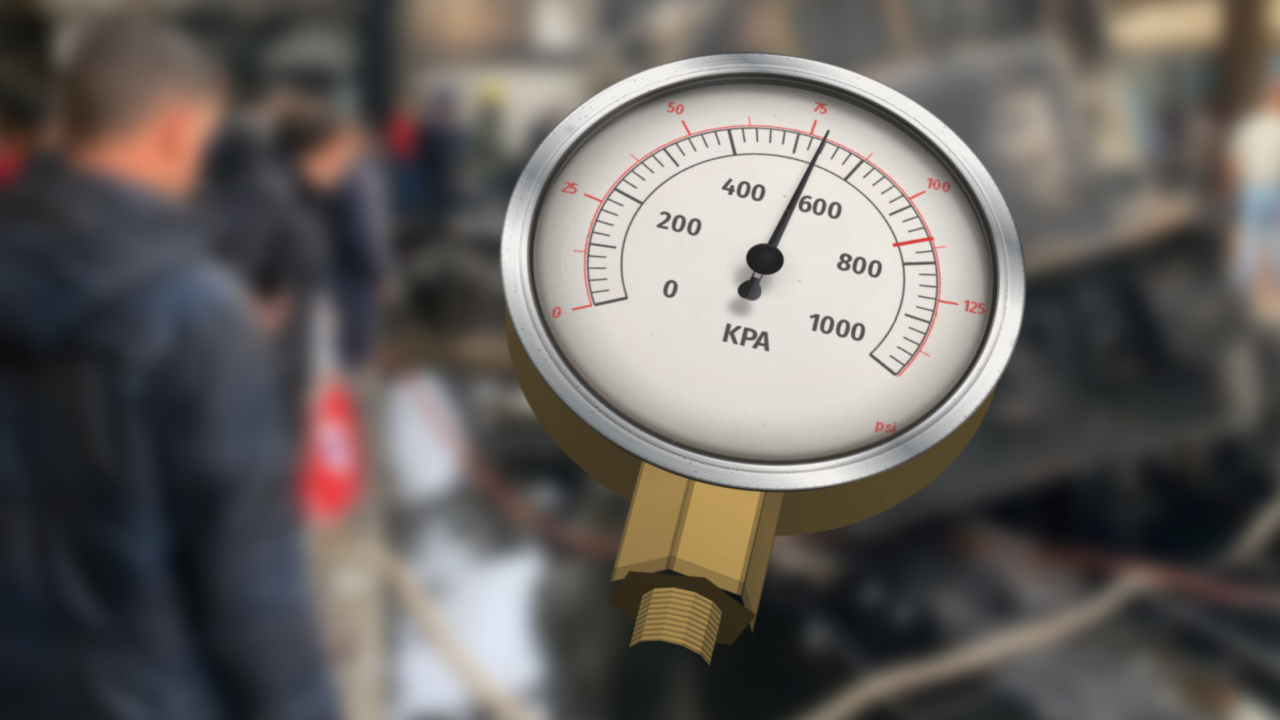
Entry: value=540 unit=kPa
